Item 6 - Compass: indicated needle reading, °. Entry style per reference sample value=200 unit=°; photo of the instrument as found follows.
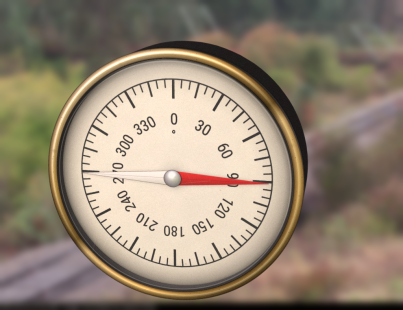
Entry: value=90 unit=°
